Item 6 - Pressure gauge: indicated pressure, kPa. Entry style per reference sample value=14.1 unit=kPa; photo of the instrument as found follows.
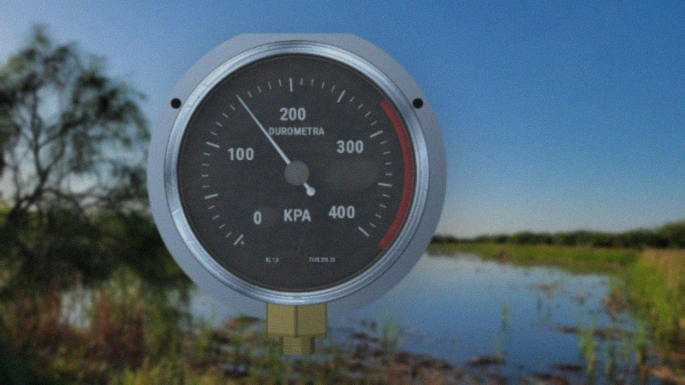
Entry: value=150 unit=kPa
